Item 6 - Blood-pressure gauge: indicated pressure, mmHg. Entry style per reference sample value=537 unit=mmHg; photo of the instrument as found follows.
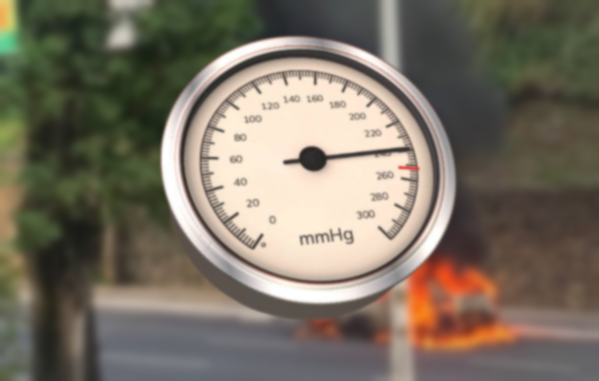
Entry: value=240 unit=mmHg
